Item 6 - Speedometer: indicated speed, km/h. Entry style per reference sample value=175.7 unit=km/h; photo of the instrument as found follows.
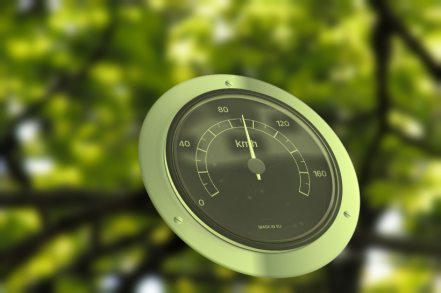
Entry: value=90 unit=km/h
